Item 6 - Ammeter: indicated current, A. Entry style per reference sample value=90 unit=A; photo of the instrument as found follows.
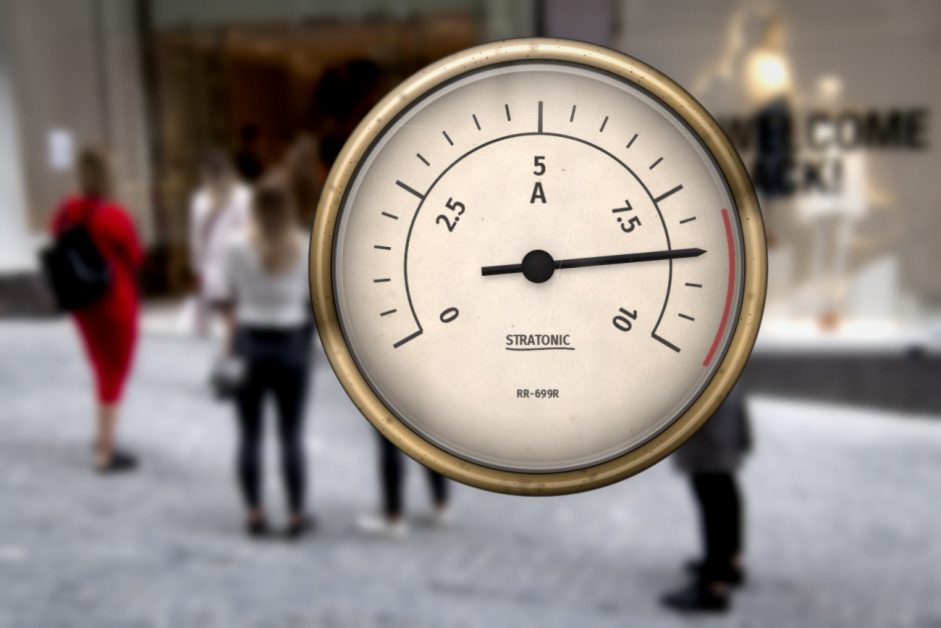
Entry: value=8.5 unit=A
